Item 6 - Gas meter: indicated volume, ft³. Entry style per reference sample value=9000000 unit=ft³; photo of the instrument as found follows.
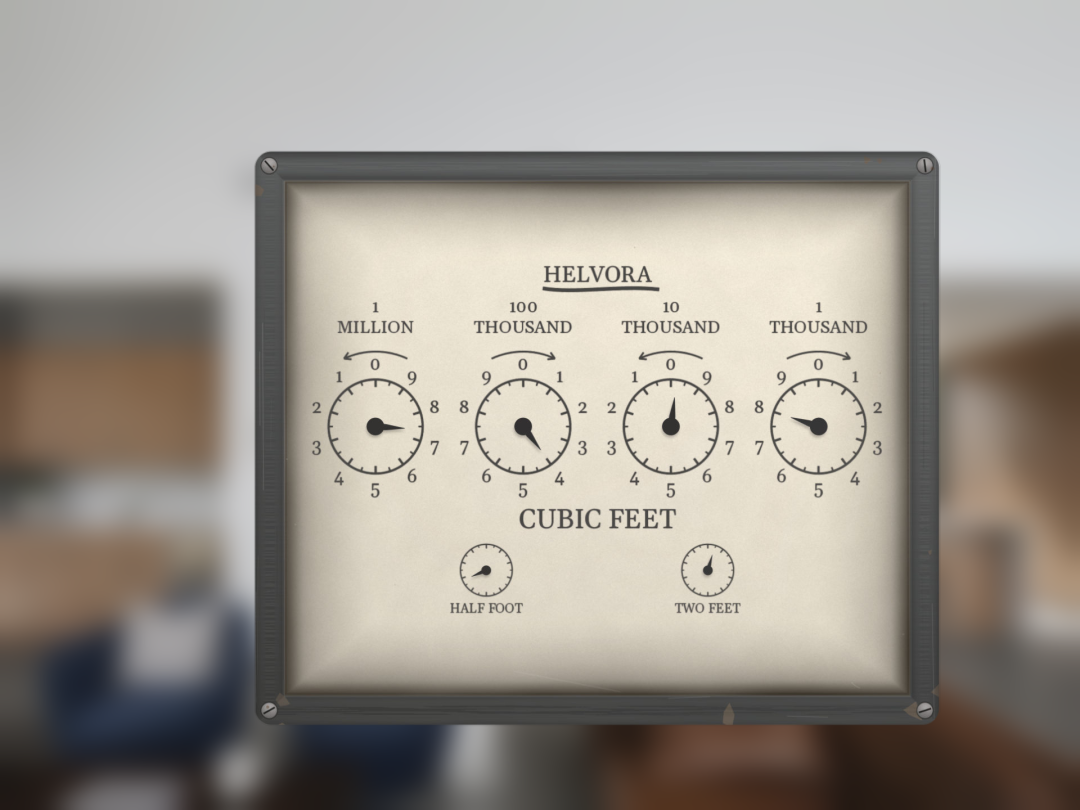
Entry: value=739800 unit=ft³
